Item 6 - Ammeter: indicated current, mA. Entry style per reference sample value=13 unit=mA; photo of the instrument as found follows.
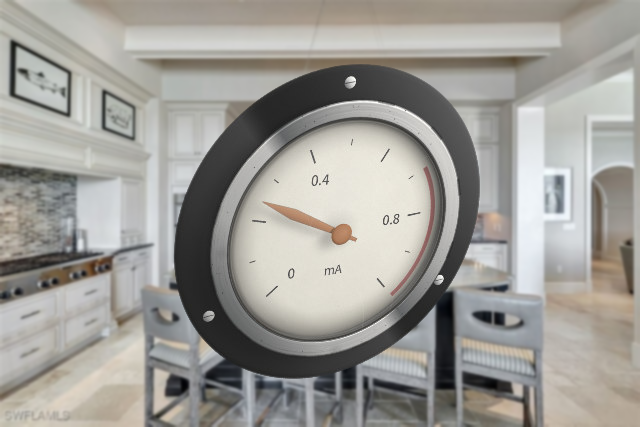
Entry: value=0.25 unit=mA
